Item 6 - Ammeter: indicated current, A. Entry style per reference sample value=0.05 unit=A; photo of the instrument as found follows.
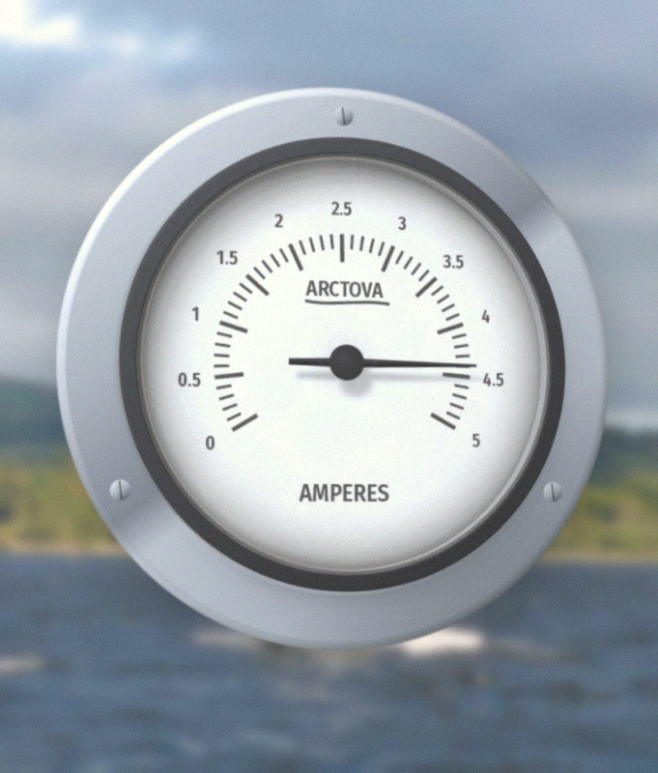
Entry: value=4.4 unit=A
